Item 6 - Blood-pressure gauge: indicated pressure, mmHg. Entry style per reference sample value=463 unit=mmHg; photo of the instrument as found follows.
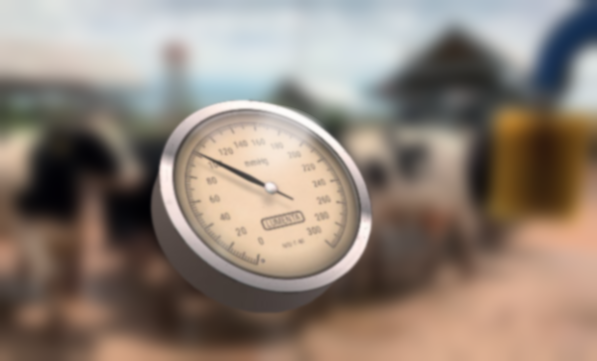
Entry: value=100 unit=mmHg
